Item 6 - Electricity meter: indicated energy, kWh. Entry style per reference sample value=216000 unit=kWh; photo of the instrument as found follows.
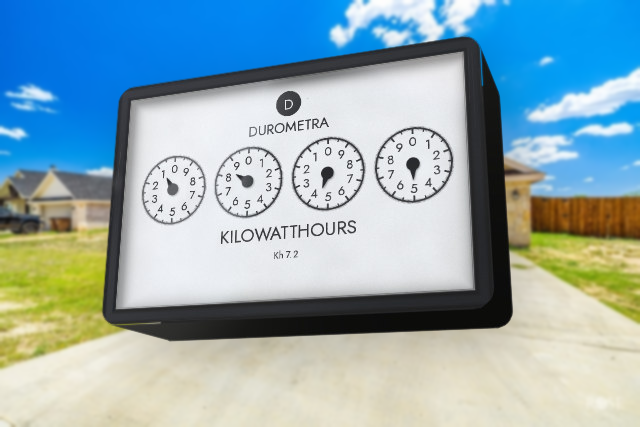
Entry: value=845 unit=kWh
